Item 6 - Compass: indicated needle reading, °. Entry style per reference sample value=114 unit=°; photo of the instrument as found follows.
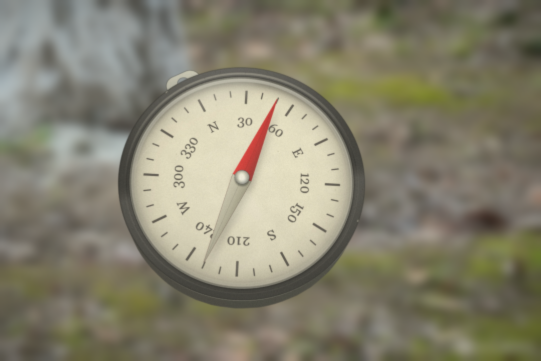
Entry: value=50 unit=°
